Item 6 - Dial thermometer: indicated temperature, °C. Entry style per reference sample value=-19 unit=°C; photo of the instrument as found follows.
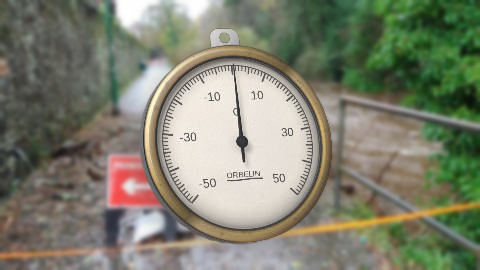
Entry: value=0 unit=°C
